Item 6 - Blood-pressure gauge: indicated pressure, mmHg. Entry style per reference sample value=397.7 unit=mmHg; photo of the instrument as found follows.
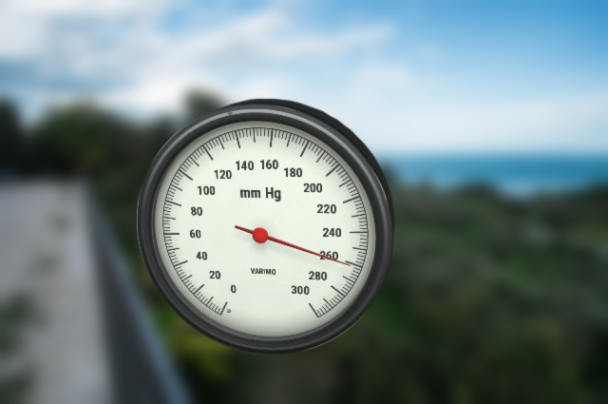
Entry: value=260 unit=mmHg
